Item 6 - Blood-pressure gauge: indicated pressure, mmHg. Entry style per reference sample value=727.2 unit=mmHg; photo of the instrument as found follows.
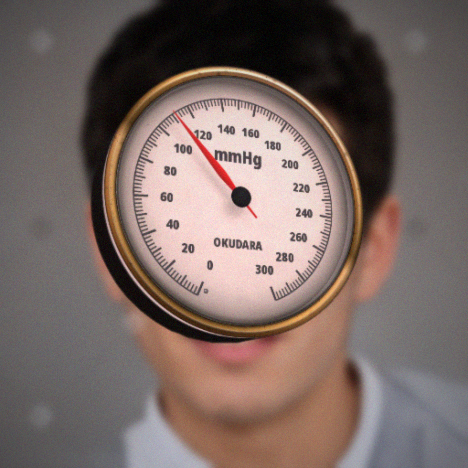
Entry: value=110 unit=mmHg
